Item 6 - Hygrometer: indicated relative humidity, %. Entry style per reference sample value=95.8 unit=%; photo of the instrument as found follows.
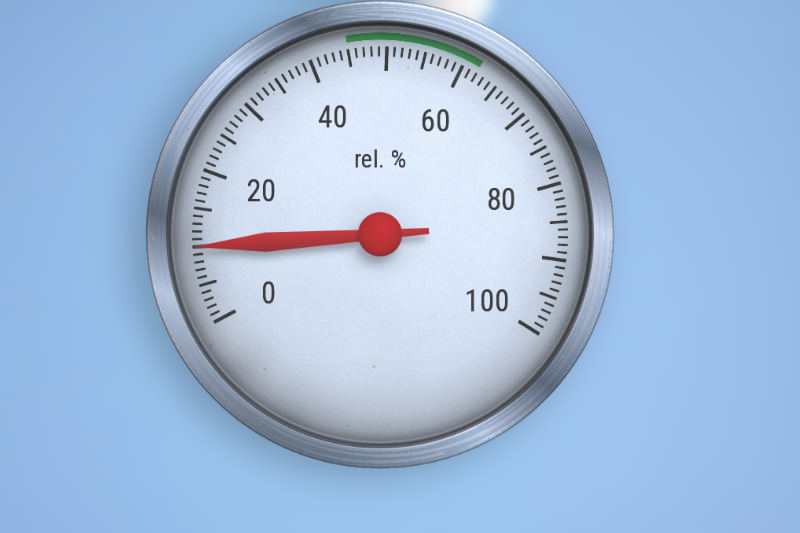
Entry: value=10 unit=%
